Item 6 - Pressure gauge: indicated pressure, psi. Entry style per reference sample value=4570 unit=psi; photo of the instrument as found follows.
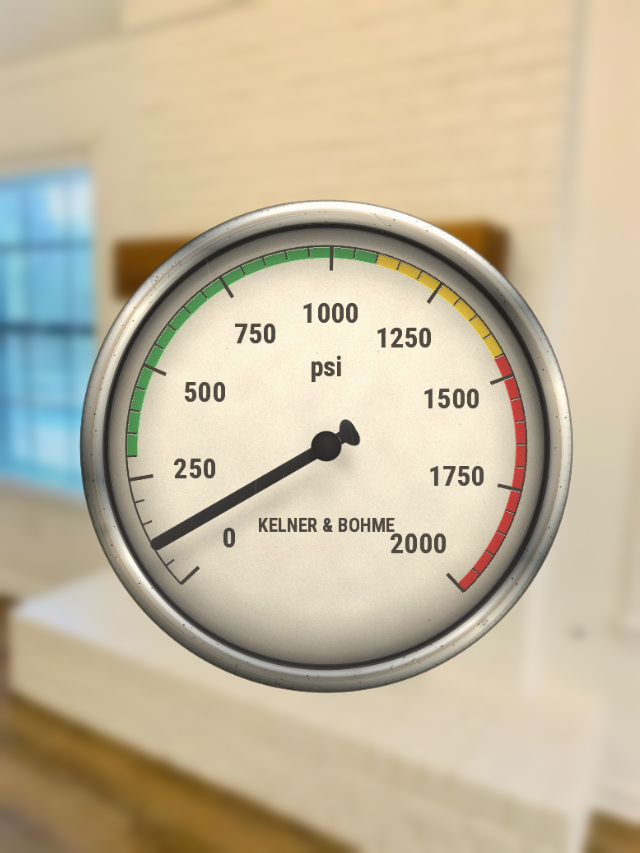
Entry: value=100 unit=psi
